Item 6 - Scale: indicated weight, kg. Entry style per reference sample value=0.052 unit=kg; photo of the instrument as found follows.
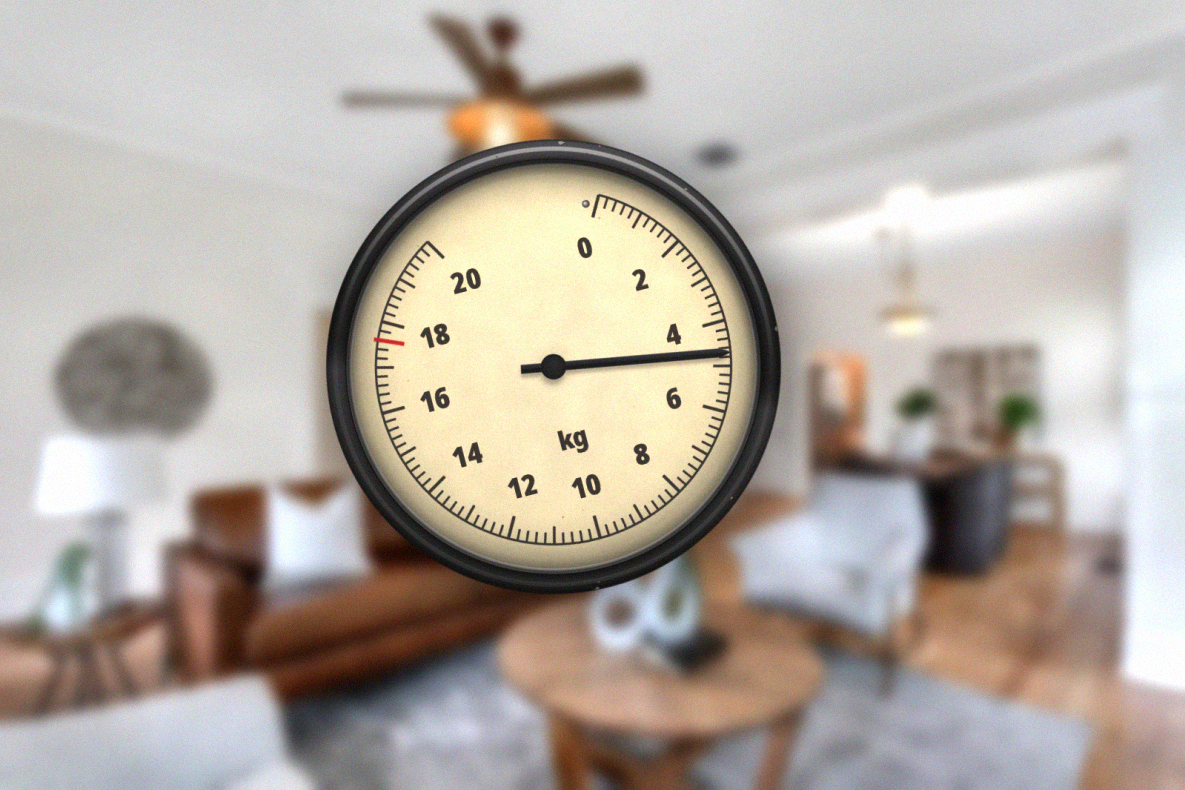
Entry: value=4.7 unit=kg
